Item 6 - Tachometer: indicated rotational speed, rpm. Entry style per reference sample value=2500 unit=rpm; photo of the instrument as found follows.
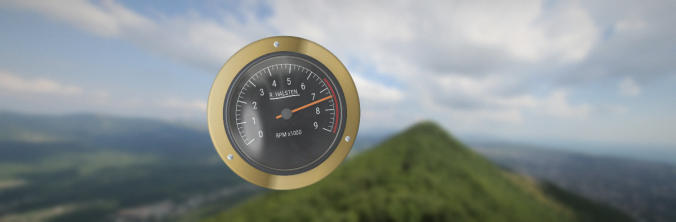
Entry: value=7400 unit=rpm
